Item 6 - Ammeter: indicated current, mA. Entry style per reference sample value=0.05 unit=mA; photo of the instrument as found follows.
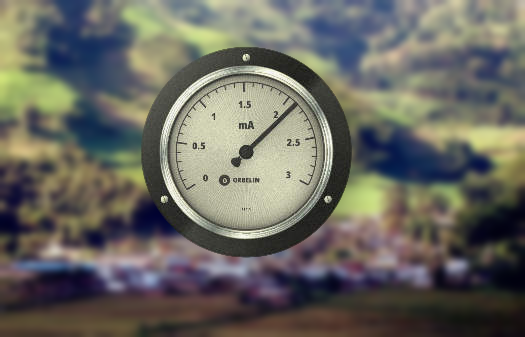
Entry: value=2.1 unit=mA
